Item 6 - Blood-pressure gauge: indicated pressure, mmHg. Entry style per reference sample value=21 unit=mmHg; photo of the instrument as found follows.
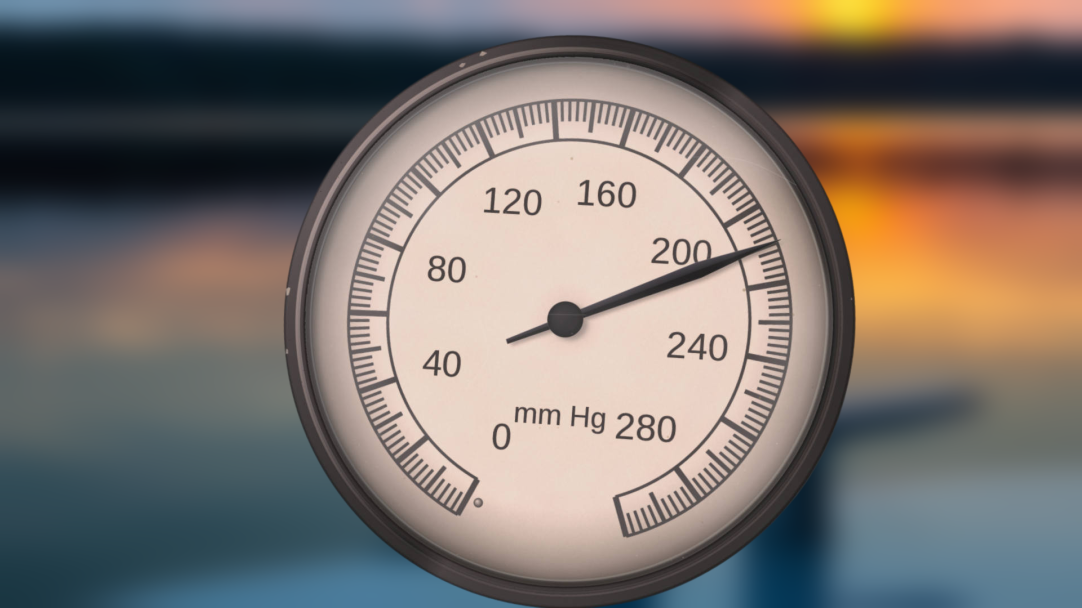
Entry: value=210 unit=mmHg
